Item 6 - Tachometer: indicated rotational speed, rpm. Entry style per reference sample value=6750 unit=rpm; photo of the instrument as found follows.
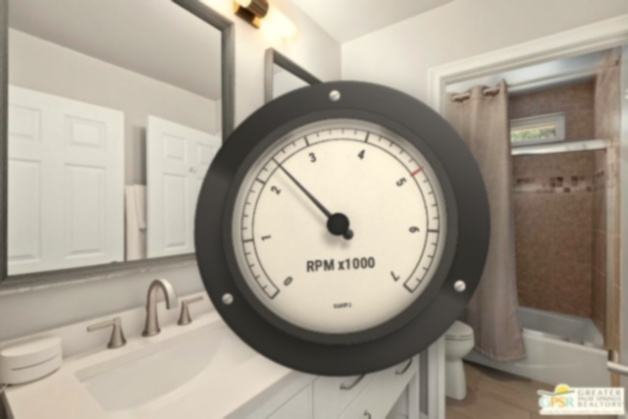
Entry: value=2400 unit=rpm
